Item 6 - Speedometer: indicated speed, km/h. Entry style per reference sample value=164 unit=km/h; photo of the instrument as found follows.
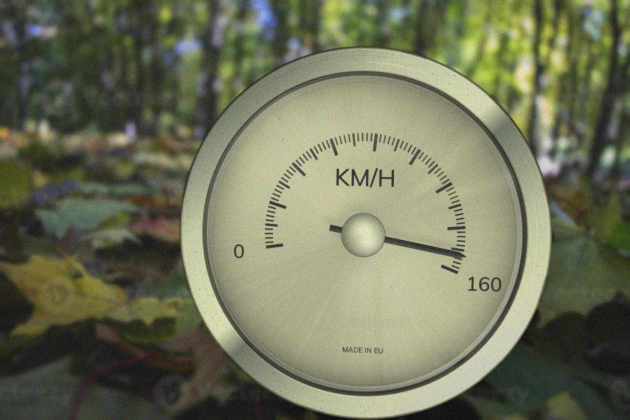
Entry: value=152 unit=km/h
